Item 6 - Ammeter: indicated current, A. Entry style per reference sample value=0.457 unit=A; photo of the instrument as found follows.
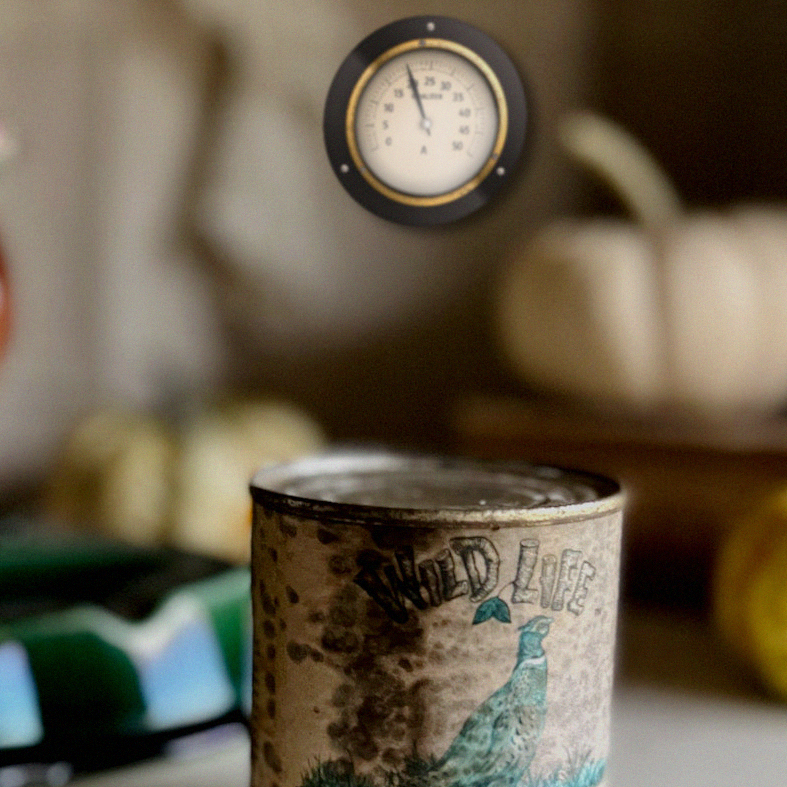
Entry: value=20 unit=A
